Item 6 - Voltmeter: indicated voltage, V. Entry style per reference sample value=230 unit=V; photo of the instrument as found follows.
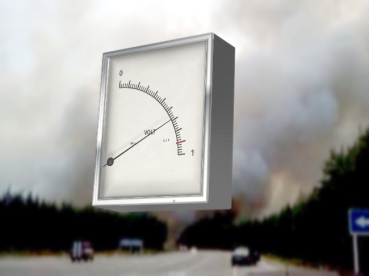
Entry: value=0.7 unit=V
